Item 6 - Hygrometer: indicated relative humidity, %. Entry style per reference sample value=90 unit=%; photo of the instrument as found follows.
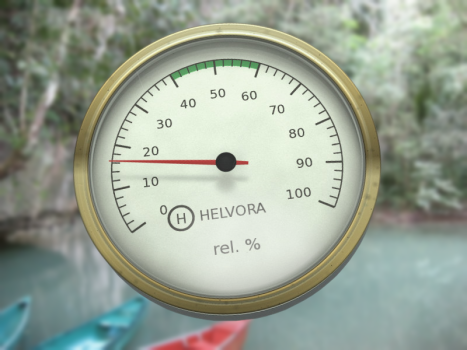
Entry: value=16 unit=%
